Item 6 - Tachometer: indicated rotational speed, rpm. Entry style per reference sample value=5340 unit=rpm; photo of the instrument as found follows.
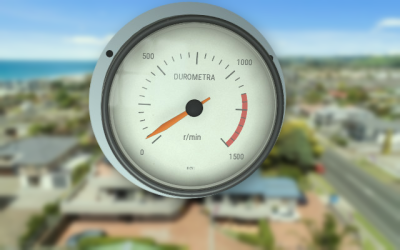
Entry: value=50 unit=rpm
